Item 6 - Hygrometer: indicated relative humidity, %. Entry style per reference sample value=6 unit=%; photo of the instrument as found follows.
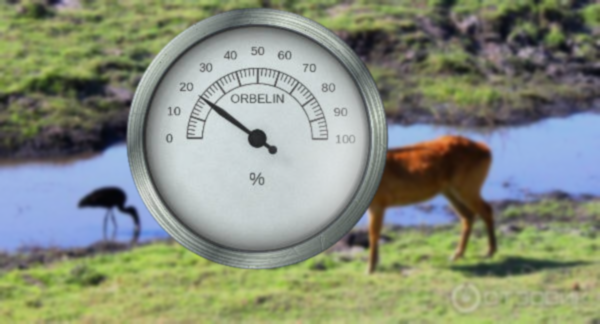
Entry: value=20 unit=%
